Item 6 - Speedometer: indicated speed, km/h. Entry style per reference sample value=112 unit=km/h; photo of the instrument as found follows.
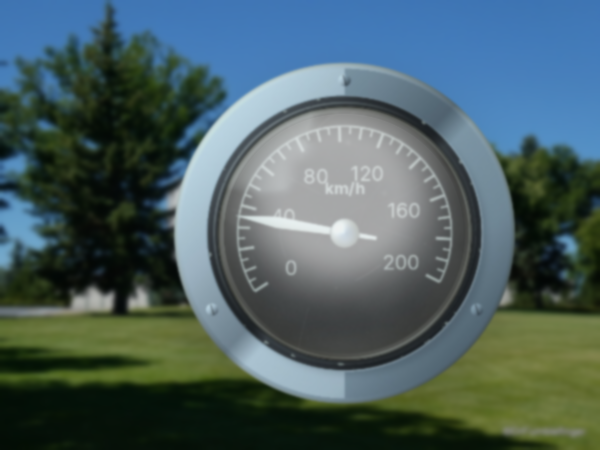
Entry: value=35 unit=km/h
